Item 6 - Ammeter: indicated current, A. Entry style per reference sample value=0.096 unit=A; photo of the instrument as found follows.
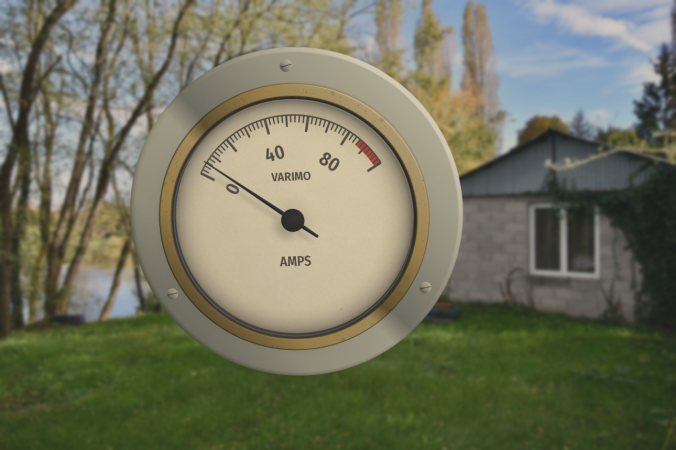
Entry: value=6 unit=A
